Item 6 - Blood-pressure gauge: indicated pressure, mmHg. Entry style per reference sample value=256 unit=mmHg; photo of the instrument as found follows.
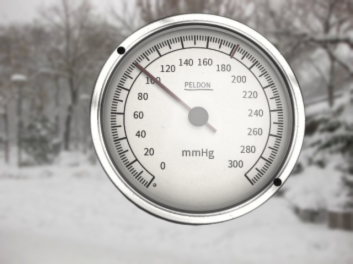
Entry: value=100 unit=mmHg
